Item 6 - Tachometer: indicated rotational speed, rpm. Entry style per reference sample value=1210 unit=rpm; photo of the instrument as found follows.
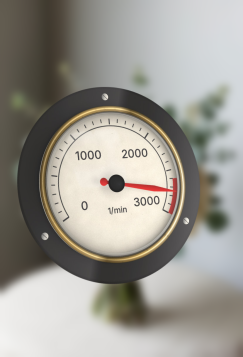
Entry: value=2750 unit=rpm
